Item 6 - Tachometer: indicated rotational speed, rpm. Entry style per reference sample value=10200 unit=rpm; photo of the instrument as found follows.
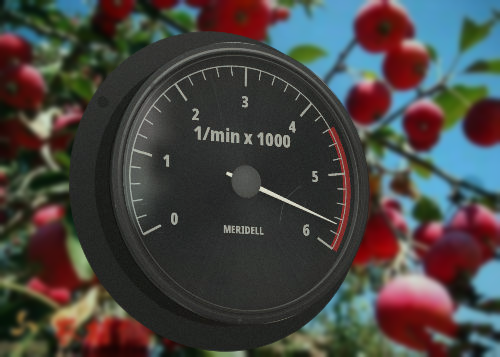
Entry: value=5700 unit=rpm
